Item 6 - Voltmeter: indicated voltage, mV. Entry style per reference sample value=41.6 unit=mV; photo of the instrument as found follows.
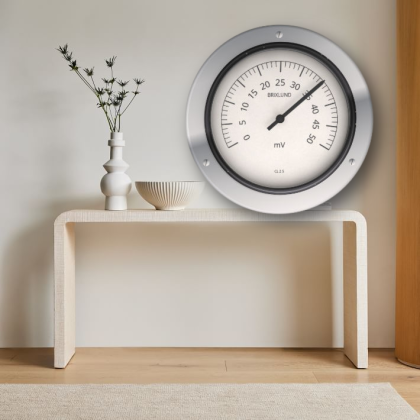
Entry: value=35 unit=mV
